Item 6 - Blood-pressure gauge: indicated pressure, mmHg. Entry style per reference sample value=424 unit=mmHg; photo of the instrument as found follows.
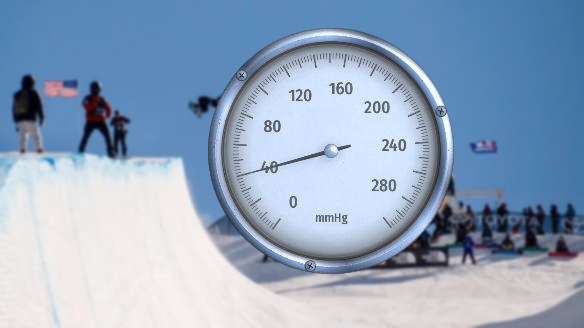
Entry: value=40 unit=mmHg
